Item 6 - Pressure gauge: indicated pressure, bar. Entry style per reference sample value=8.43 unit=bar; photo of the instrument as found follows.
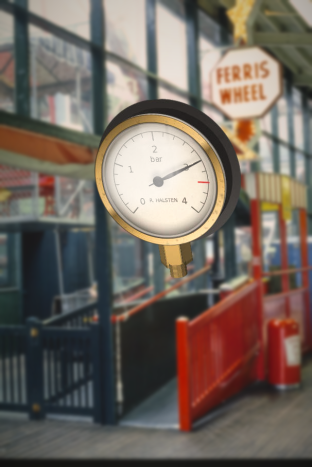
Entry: value=3 unit=bar
